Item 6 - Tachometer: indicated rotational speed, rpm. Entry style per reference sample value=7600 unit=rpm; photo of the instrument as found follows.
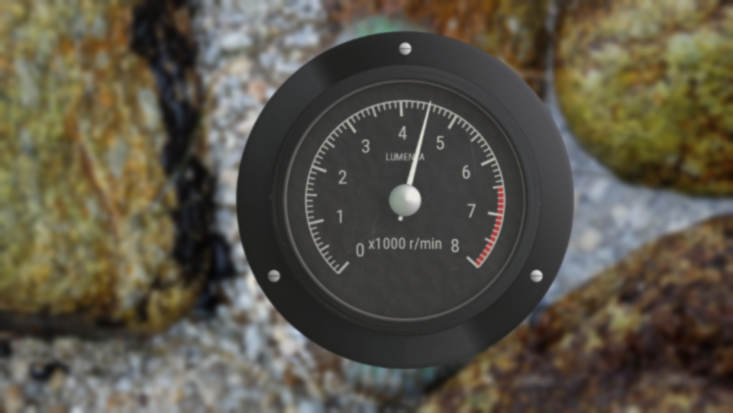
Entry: value=4500 unit=rpm
